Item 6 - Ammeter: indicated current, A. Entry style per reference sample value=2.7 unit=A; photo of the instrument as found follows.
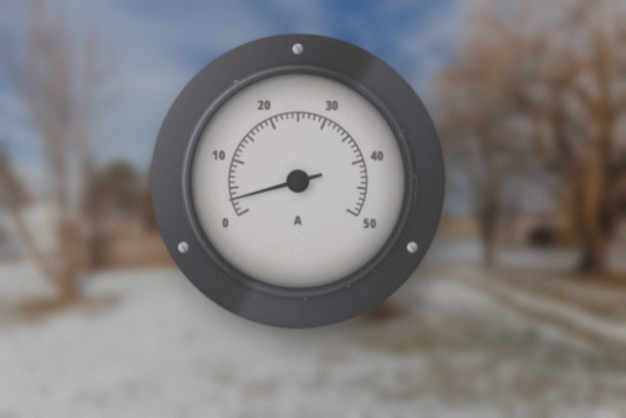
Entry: value=3 unit=A
